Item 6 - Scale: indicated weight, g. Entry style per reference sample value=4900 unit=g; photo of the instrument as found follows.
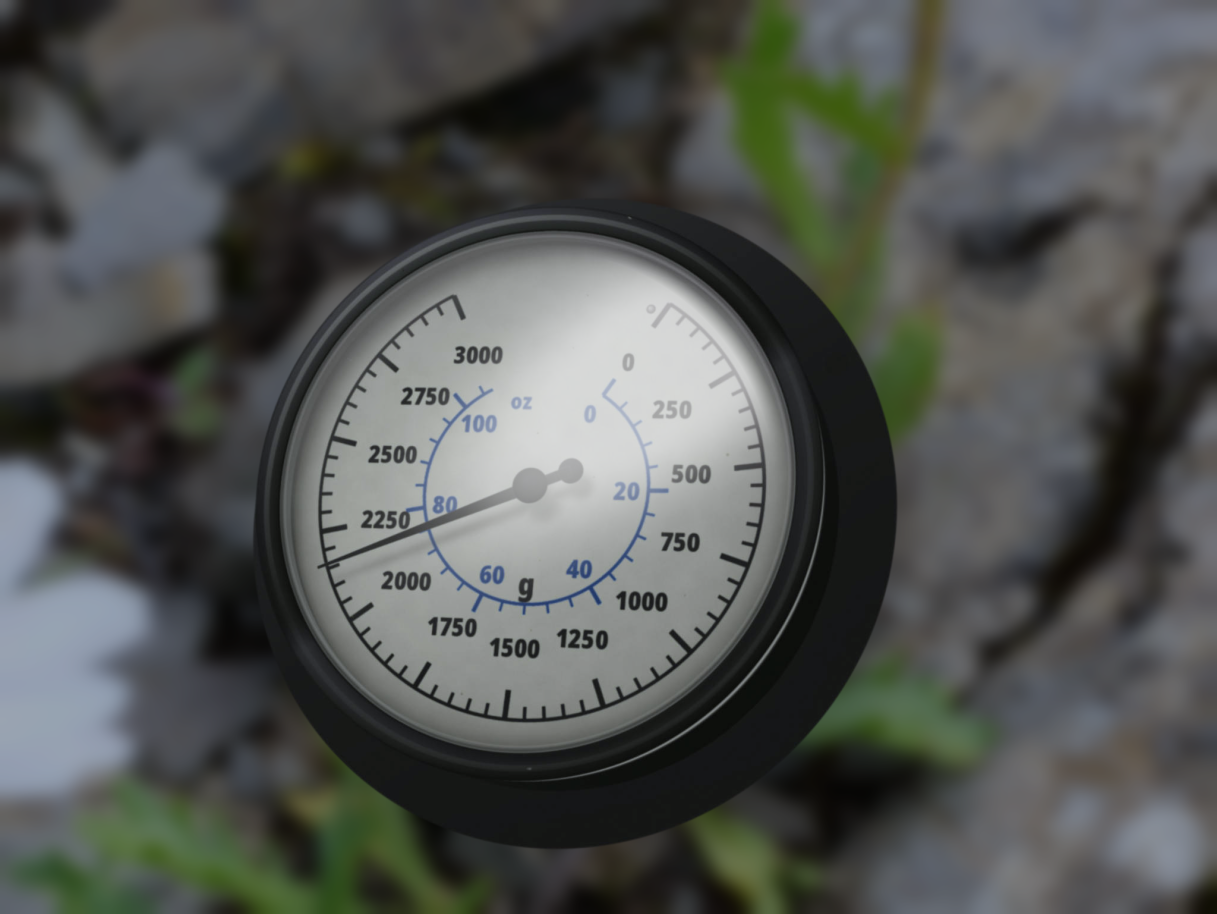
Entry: value=2150 unit=g
